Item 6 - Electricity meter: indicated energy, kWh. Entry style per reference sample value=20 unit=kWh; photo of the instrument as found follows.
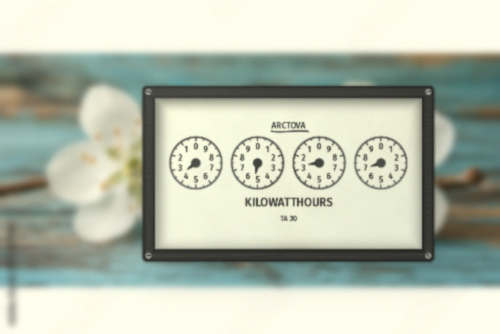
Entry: value=3527 unit=kWh
